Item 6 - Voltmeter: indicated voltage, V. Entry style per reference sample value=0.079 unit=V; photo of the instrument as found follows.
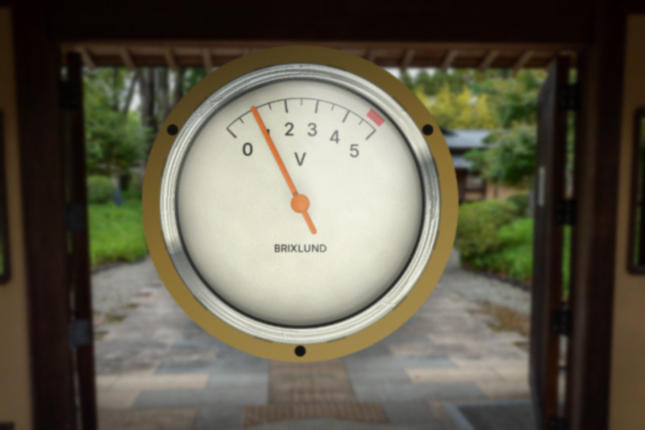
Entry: value=1 unit=V
